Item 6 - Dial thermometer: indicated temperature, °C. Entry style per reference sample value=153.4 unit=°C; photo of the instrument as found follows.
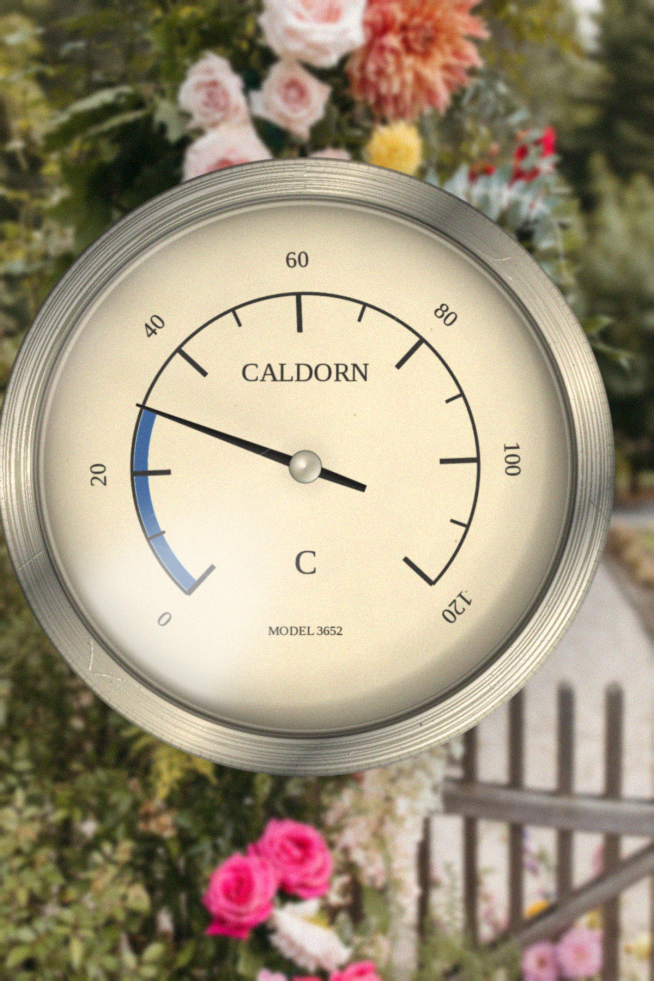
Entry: value=30 unit=°C
